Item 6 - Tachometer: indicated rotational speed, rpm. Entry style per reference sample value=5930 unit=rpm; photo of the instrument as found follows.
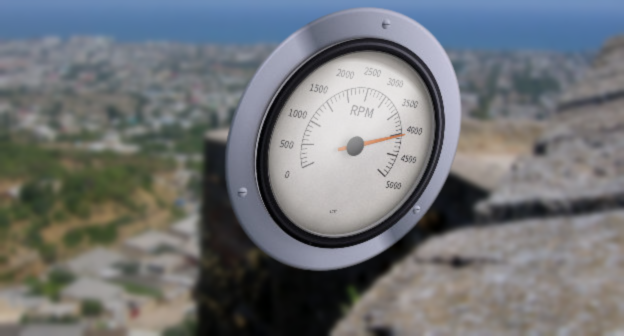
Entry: value=4000 unit=rpm
